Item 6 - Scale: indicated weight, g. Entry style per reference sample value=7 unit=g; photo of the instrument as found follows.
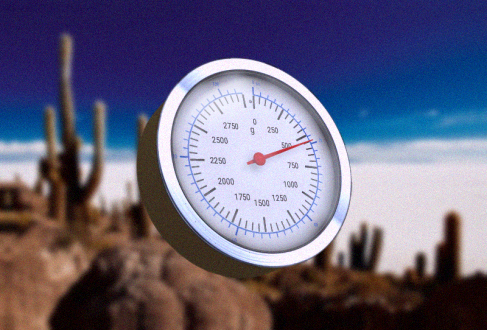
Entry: value=550 unit=g
